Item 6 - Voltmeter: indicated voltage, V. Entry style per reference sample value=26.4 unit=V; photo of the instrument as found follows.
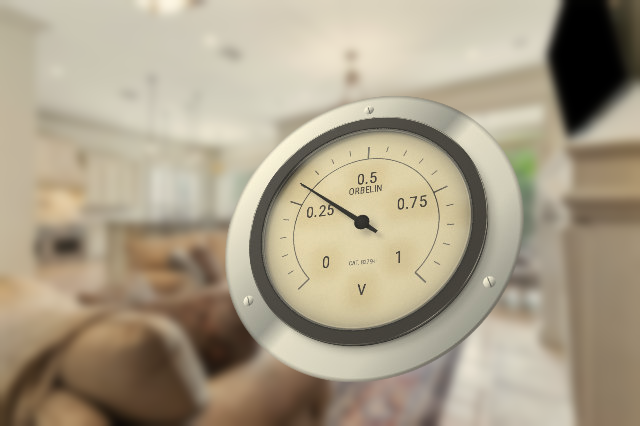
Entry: value=0.3 unit=V
